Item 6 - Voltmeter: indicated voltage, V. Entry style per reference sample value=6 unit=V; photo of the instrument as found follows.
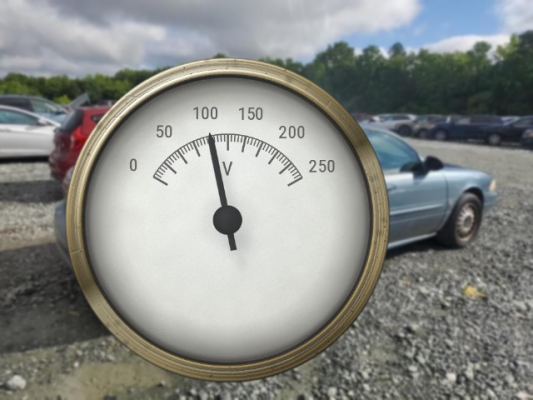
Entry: value=100 unit=V
